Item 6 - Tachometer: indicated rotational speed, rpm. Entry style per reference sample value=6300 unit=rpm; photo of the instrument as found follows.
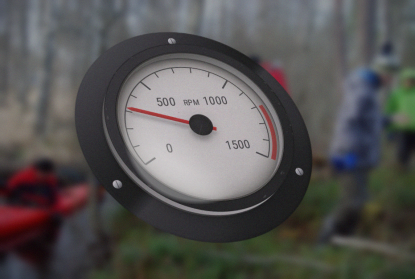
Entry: value=300 unit=rpm
